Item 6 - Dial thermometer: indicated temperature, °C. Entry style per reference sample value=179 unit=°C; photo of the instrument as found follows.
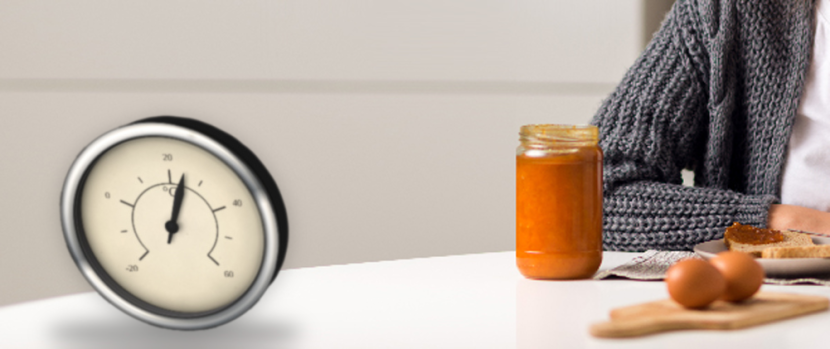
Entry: value=25 unit=°C
